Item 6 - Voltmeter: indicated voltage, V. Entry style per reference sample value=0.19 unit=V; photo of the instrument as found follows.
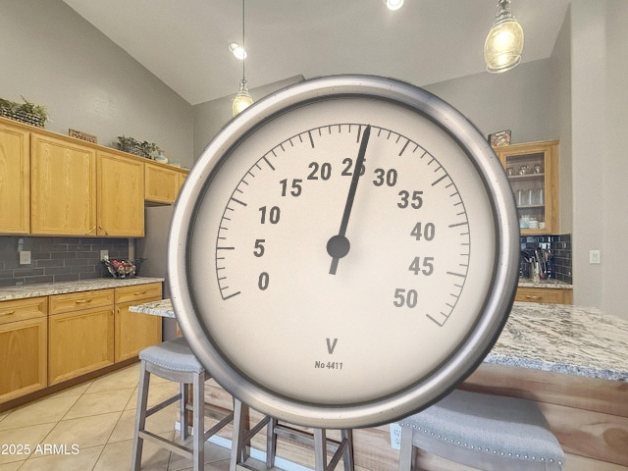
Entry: value=26 unit=V
